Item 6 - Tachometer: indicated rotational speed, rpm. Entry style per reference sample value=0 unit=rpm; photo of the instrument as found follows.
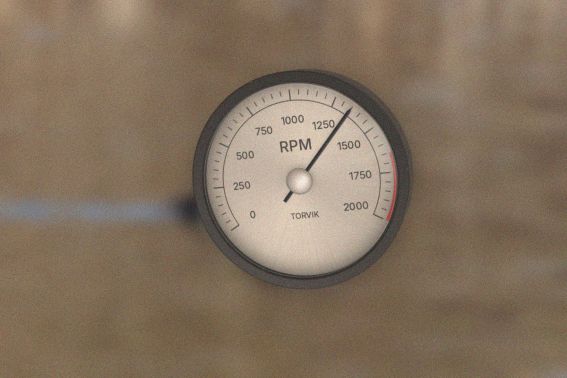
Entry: value=1350 unit=rpm
